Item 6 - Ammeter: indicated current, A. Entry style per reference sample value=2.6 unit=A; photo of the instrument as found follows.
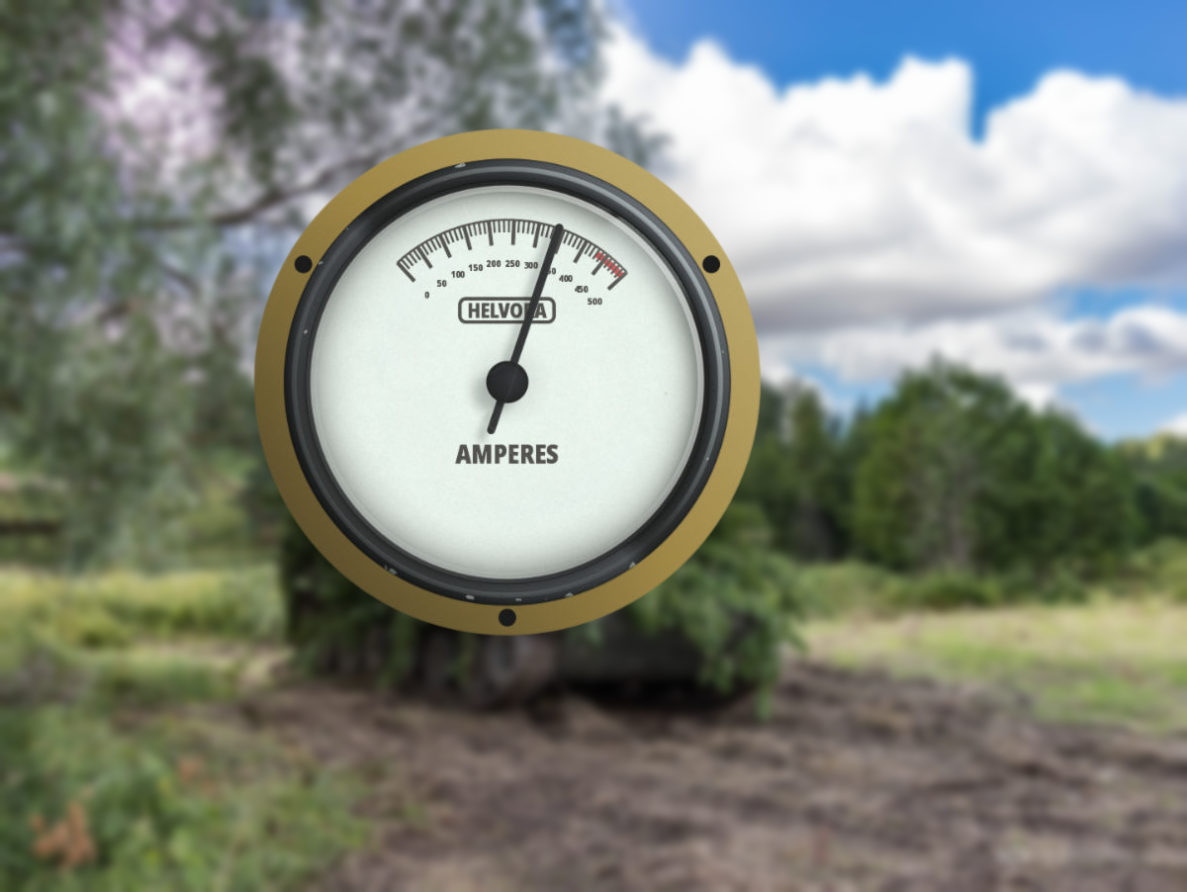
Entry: value=340 unit=A
